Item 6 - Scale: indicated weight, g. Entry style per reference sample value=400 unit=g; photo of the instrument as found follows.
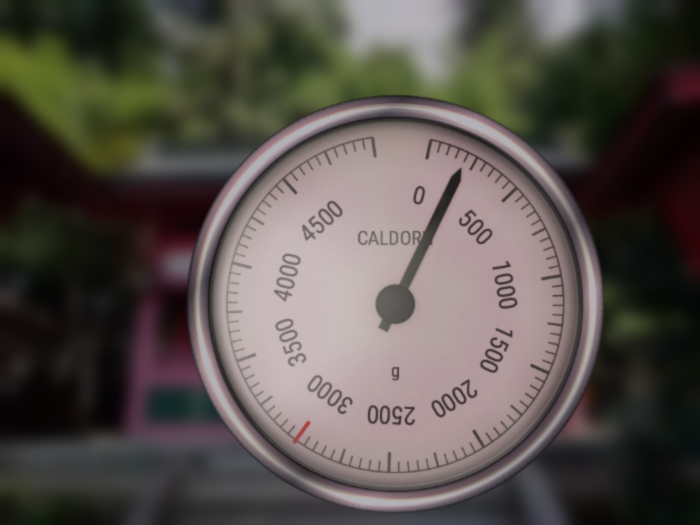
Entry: value=200 unit=g
